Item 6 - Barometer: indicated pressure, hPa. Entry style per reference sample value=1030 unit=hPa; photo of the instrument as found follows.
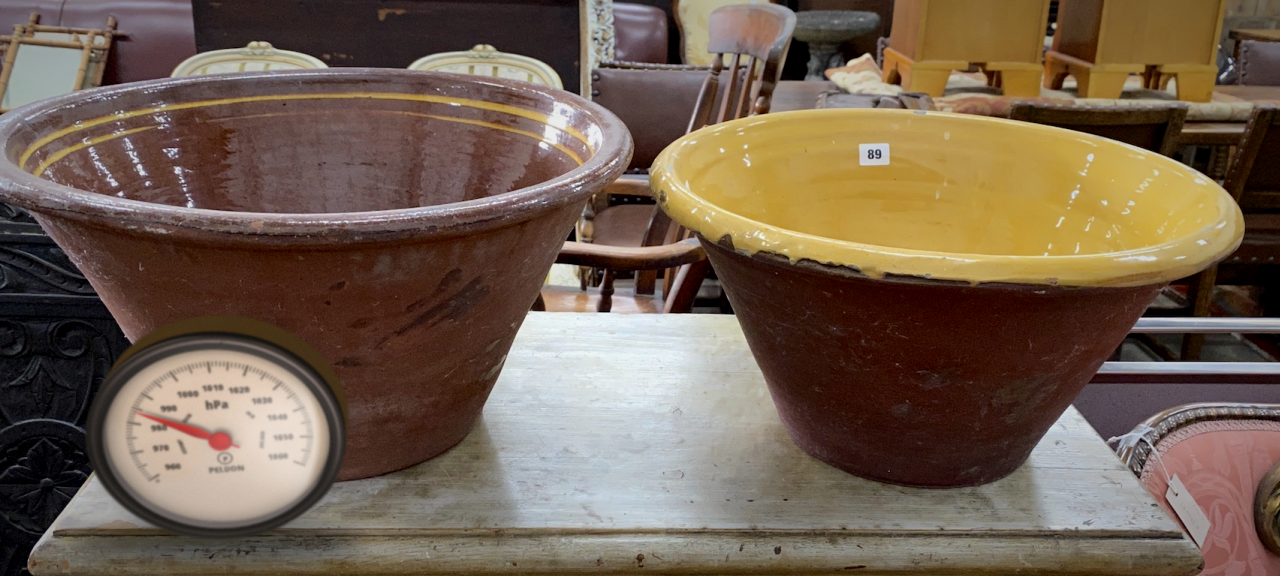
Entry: value=985 unit=hPa
